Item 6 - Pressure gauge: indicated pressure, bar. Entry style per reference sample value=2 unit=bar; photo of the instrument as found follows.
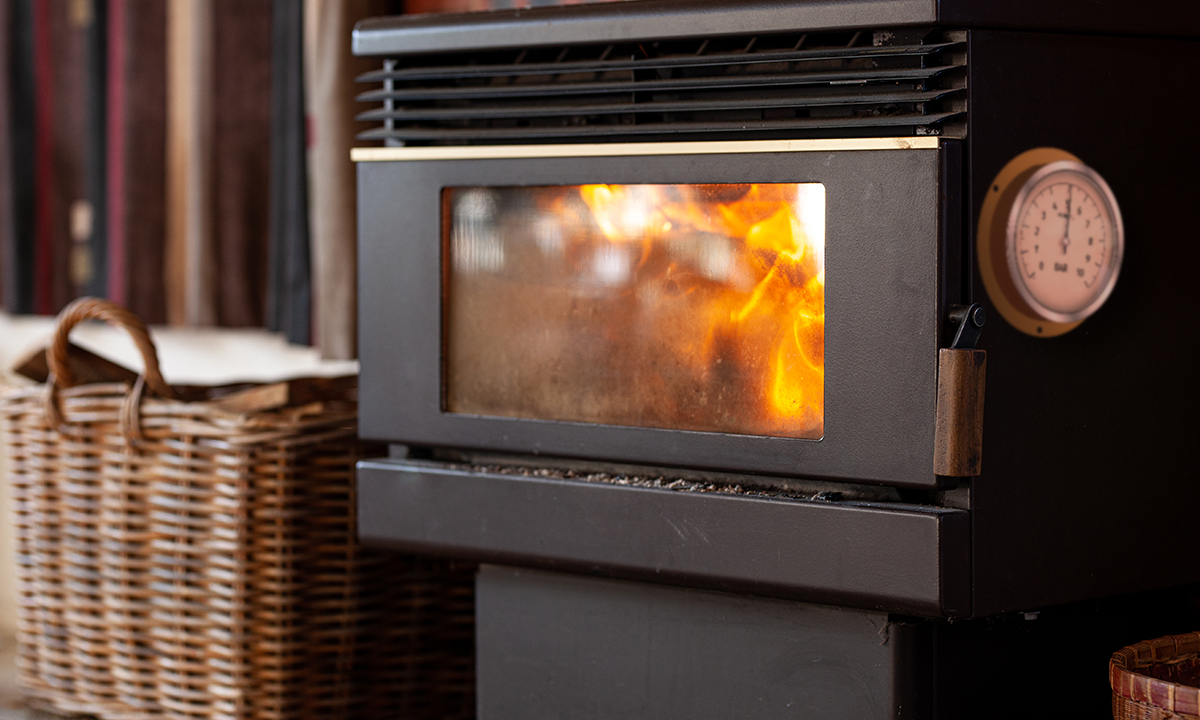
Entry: value=5 unit=bar
